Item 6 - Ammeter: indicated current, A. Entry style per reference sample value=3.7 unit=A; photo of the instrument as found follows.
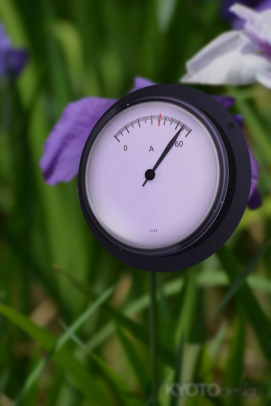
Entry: value=55 unit=A
